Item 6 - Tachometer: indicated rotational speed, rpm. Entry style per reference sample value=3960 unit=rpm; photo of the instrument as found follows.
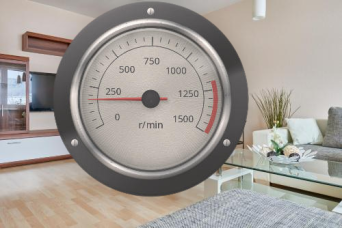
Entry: value=175 unit=rpm
